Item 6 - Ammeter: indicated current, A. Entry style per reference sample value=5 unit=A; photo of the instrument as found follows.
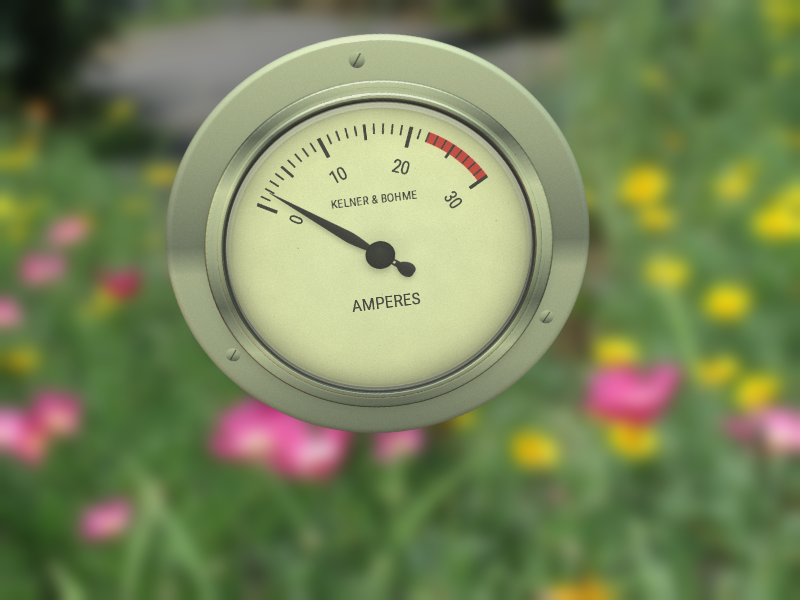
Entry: value=2 unit=A
